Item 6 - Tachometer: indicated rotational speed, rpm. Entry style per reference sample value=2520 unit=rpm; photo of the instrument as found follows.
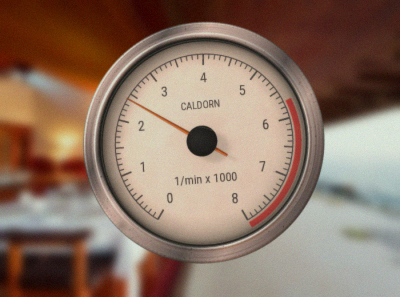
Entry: value=2400 unit=rpm
